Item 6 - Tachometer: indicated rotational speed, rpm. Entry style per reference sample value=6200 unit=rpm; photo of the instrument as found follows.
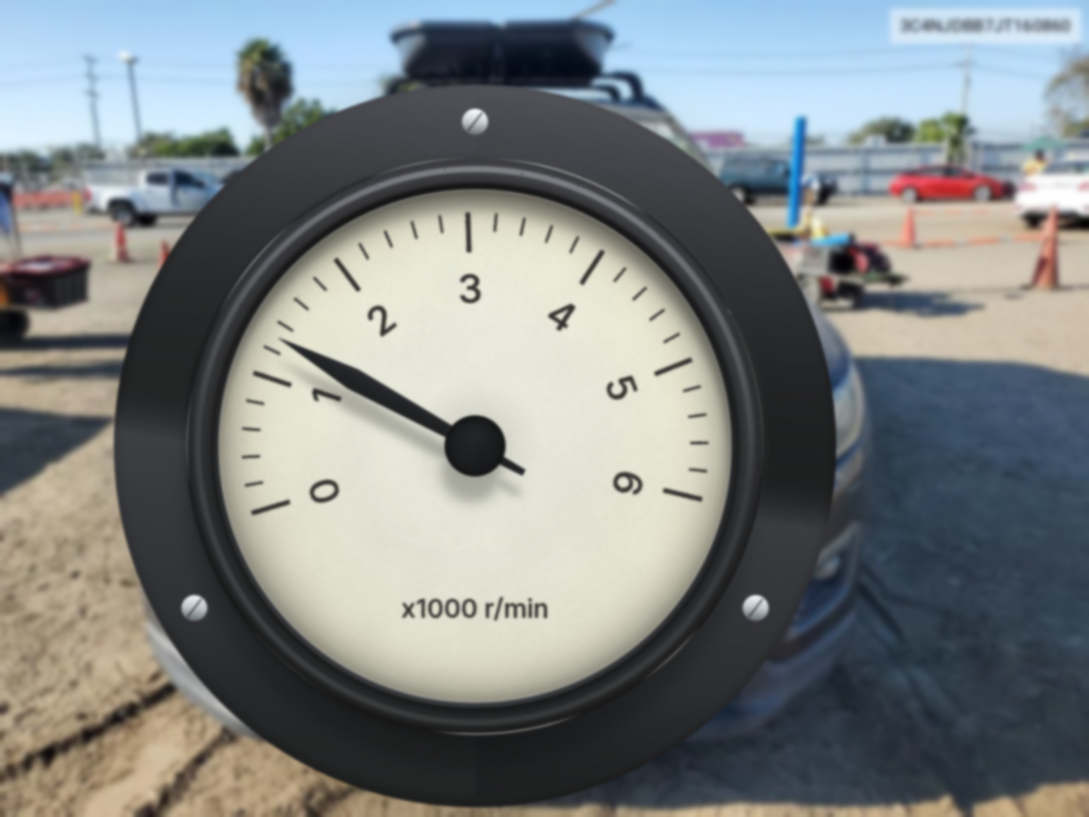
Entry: value=1300 unit=rpm
